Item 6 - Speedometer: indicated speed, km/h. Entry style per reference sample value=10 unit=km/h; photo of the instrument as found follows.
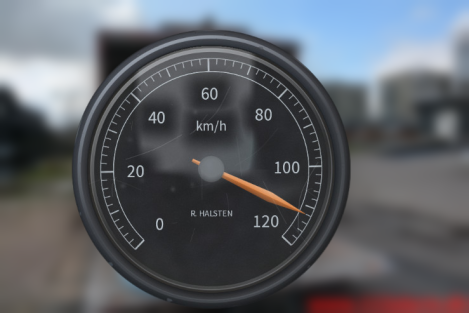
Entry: value=112 unit=km/h
